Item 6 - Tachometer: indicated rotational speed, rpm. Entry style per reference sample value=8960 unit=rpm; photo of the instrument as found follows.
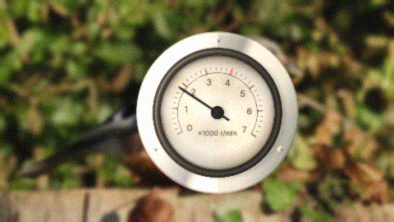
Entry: value=1800 unit=rpm
